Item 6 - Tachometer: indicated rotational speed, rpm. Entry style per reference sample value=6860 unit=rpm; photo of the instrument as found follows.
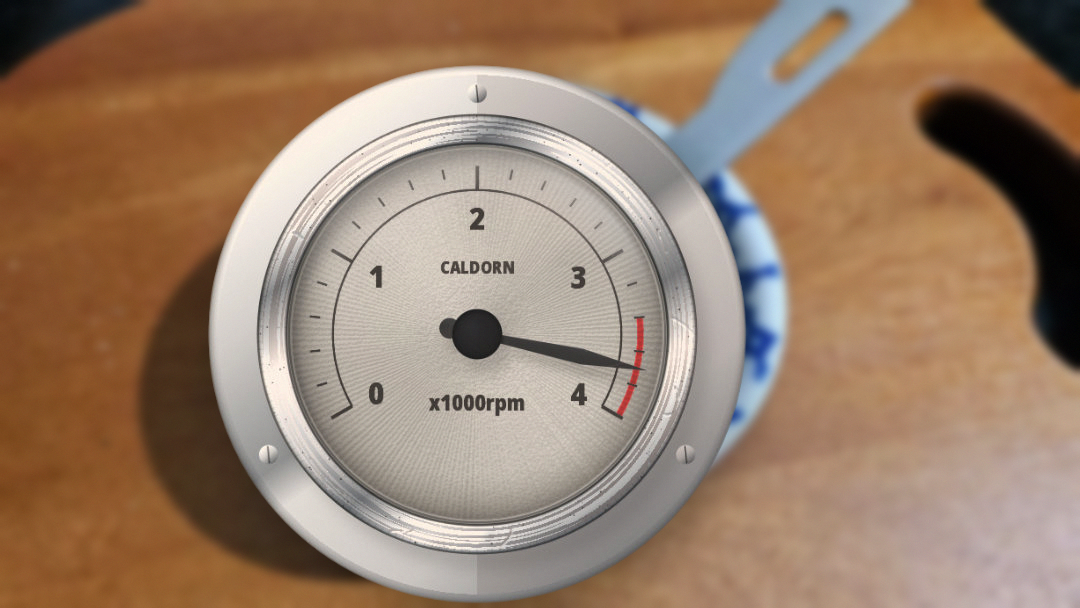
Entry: value=3700 unit=rpm
